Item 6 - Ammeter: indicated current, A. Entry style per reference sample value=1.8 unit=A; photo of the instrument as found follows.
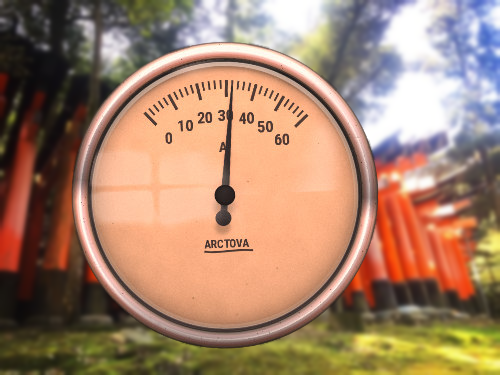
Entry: value=32 unit=A
